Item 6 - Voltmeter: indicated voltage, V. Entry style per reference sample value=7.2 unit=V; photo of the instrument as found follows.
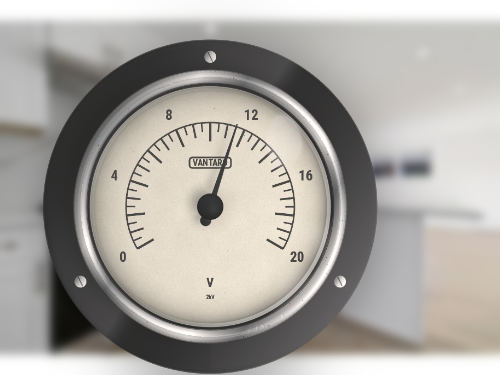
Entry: value=11.5 unit=V
